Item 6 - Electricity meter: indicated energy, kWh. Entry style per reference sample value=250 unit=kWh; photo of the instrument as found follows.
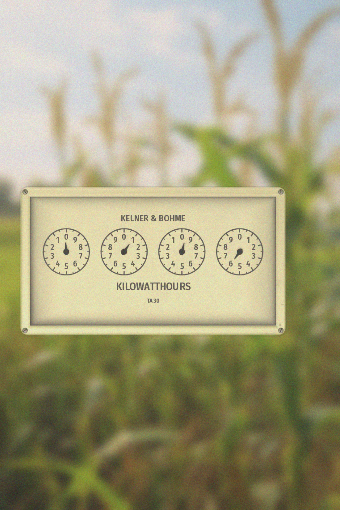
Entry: value=96 unit=kWh
